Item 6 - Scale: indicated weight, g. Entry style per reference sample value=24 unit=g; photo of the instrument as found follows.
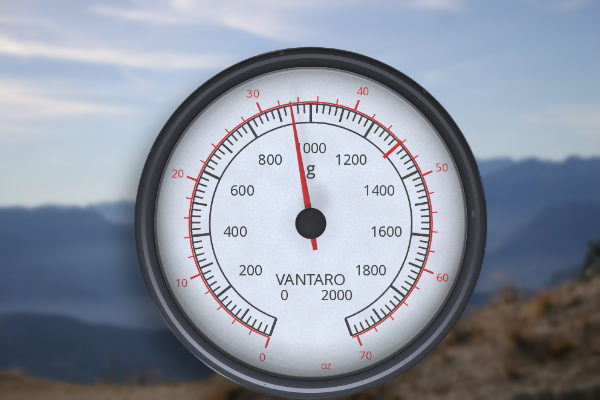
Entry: value=940 unit=g
